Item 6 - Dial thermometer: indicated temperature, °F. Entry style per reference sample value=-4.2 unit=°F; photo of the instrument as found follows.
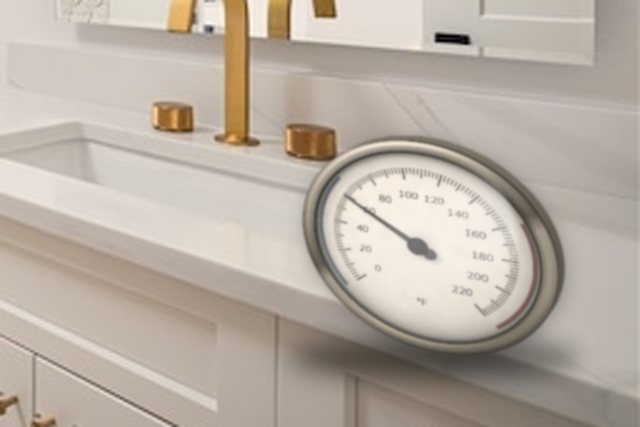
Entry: value=60 unit=°F
